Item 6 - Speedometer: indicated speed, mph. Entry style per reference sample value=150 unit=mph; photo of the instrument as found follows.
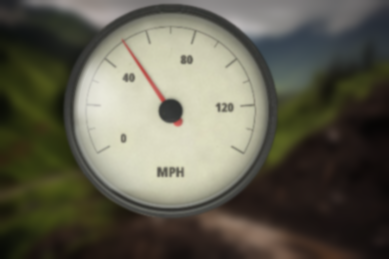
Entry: value=50 unit=mph
